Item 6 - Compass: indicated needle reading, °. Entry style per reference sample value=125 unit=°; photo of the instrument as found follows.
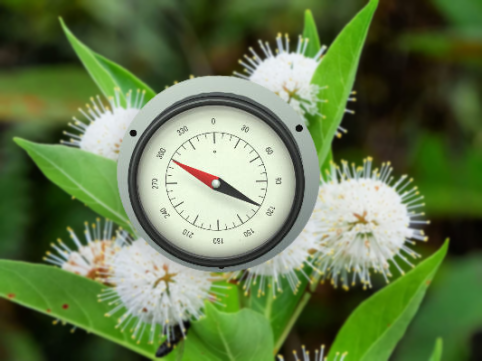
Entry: value=300 unit=°
